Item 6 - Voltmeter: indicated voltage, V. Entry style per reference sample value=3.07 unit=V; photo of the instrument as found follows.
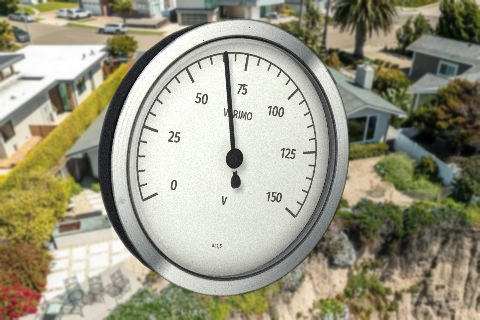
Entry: value=65 unit=V
